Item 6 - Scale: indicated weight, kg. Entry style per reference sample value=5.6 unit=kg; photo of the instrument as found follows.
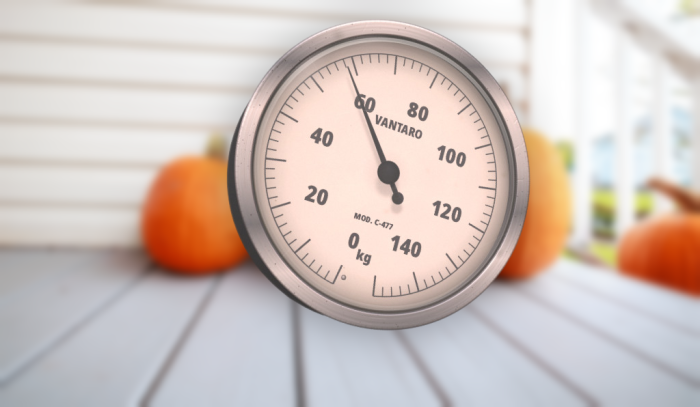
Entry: value=58 unit=kg
